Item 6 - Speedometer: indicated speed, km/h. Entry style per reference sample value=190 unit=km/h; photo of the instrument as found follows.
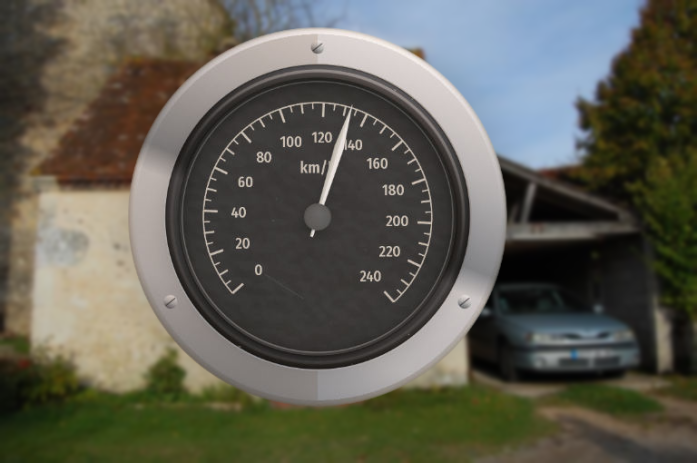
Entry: value=132.5 unit=km/h
